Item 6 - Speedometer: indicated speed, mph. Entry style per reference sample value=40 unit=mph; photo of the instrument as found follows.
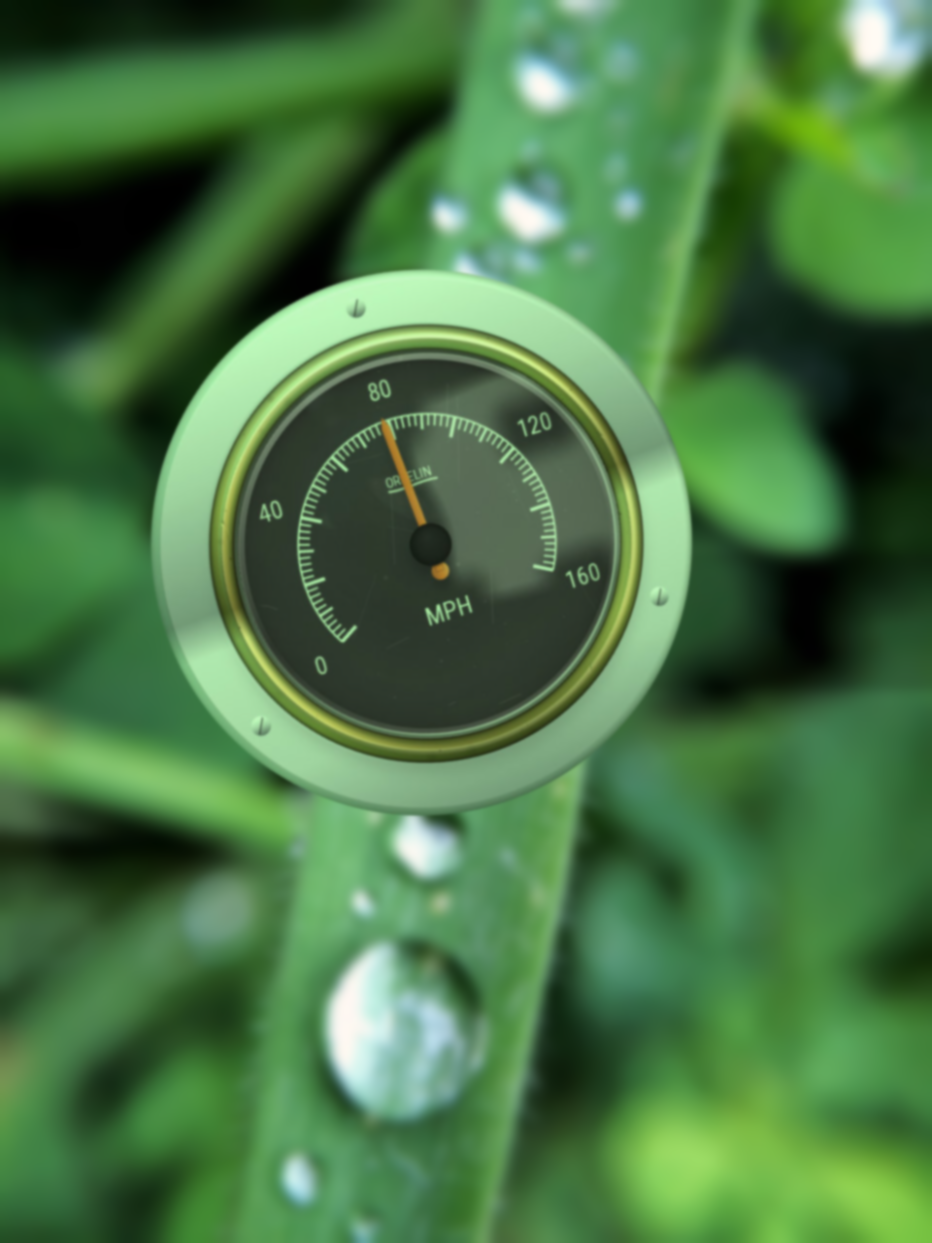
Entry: value=78 unit=mph
